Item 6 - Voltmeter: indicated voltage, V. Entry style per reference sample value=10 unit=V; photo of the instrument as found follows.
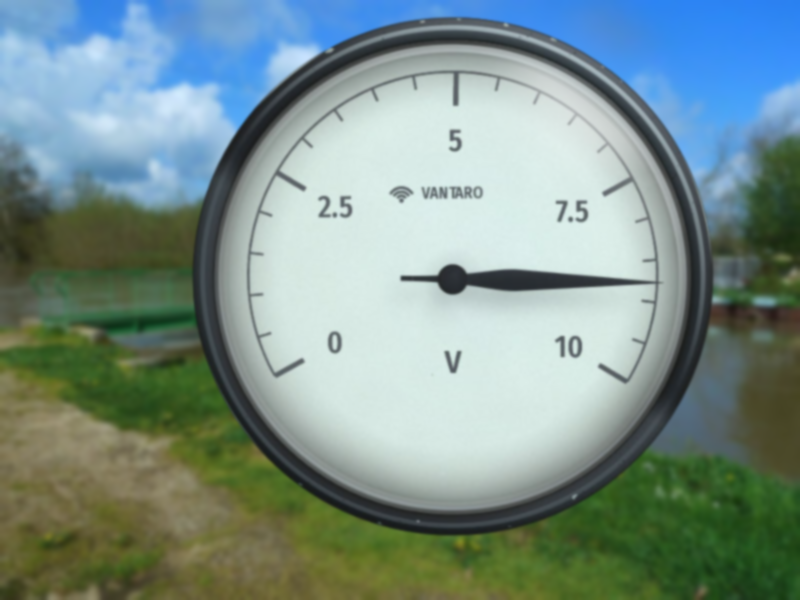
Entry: value=8.75 unit=V
